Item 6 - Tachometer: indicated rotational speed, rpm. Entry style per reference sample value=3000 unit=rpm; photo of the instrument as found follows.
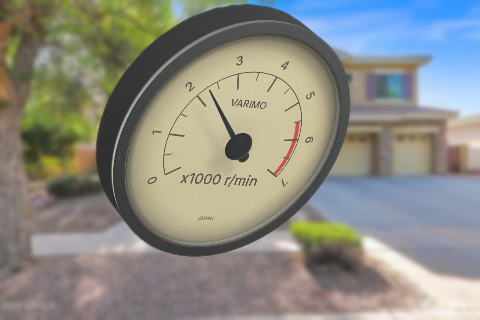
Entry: value=2250 unit=rpm
